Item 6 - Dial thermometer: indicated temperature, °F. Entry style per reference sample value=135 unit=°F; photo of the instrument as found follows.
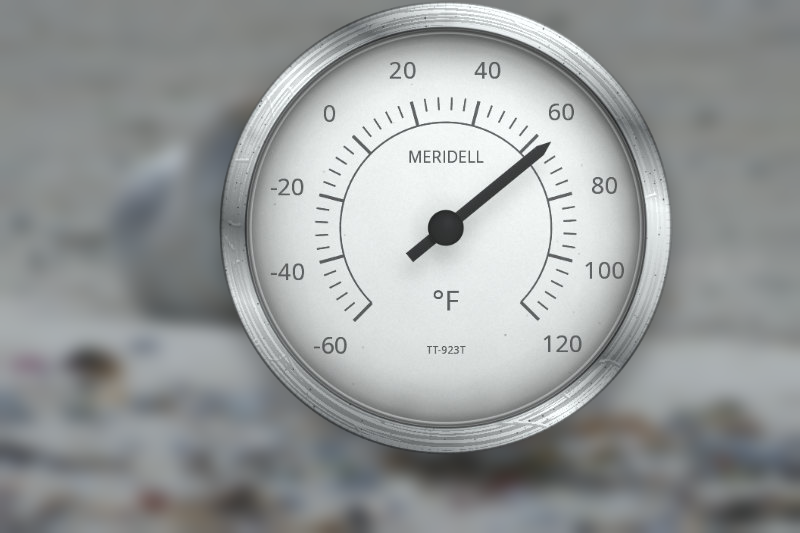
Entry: value=64 unit=°F
